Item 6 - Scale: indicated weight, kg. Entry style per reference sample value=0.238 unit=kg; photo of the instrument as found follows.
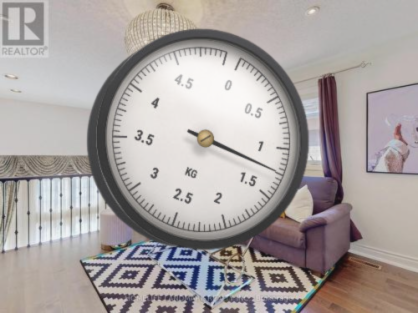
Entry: value=1.25 unit=kg
